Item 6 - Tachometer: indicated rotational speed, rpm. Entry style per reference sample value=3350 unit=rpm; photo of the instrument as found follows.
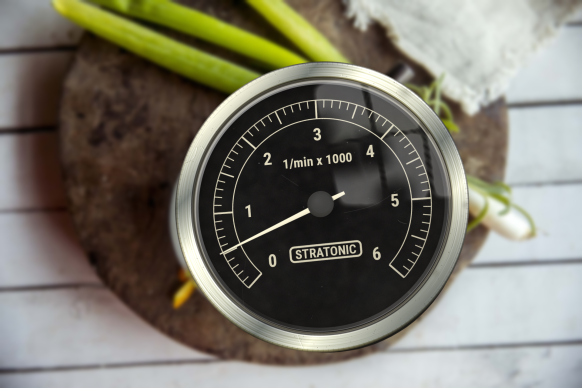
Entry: value=500 unit=rpm
